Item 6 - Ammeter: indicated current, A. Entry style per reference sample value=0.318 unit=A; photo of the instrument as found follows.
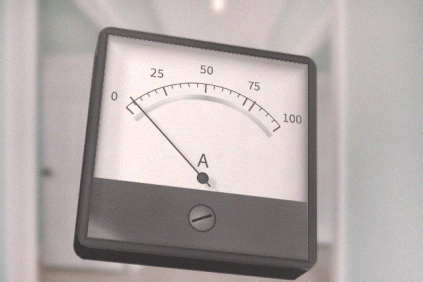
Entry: value=5 unit=A
